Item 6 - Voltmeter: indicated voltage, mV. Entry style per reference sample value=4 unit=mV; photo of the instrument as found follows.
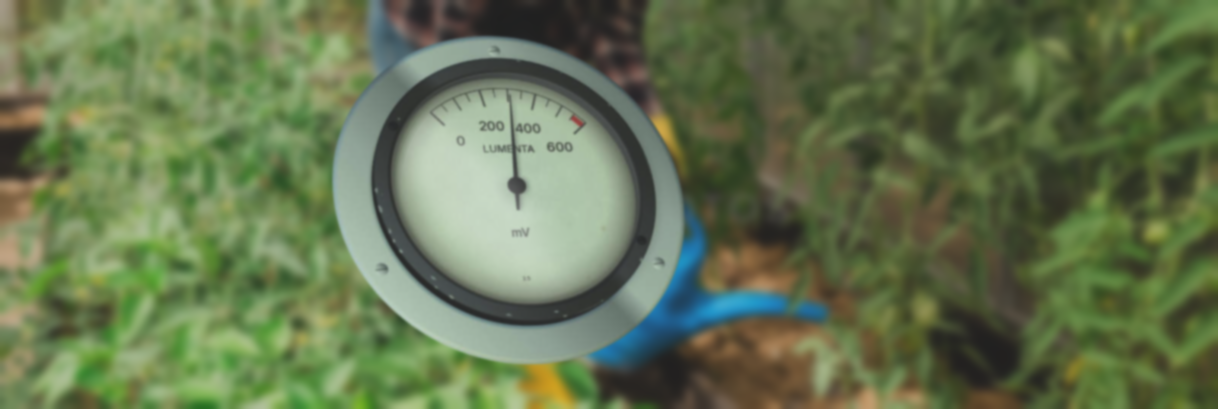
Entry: value=300 unit=mV
